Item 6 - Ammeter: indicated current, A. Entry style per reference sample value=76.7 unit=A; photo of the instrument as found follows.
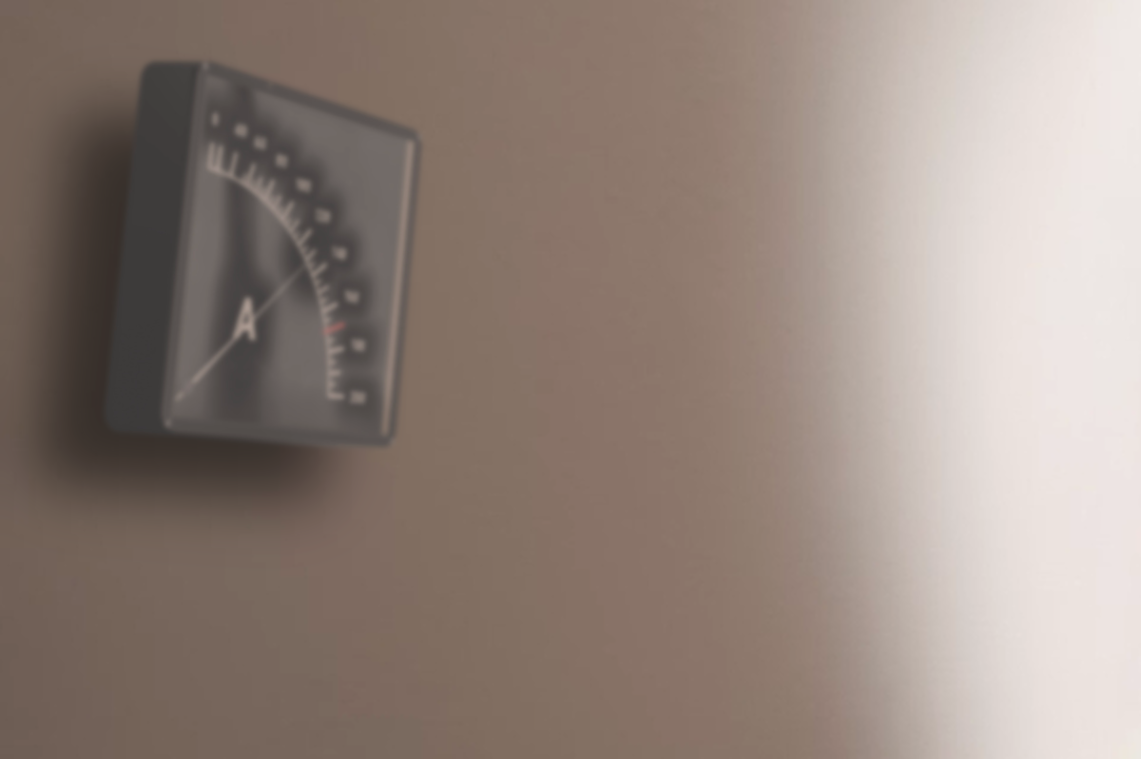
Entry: value=130 unit=A
